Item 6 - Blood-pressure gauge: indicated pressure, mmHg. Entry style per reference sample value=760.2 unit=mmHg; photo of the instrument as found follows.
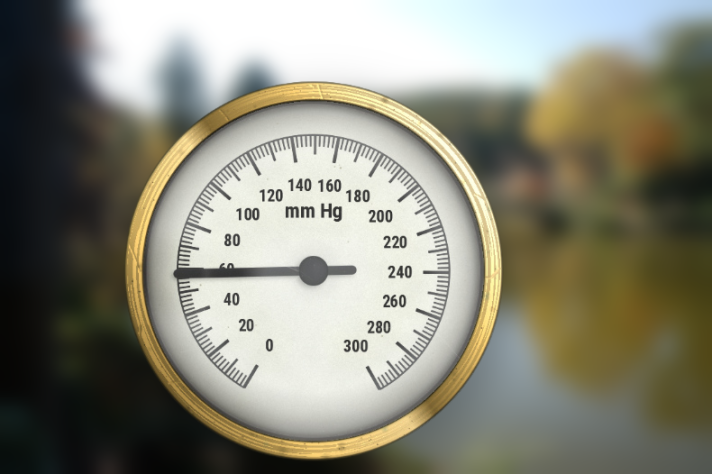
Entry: value=58 unit=mmHg
